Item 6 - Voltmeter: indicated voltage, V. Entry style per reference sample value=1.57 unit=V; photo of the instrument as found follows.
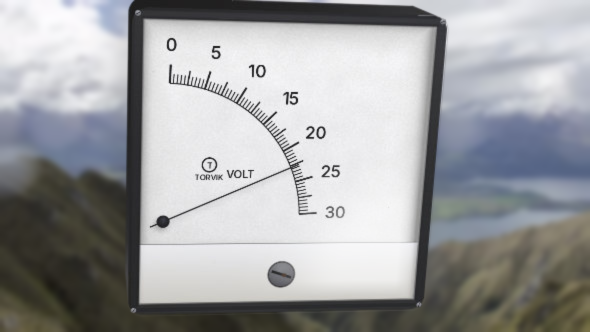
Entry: value=22.5 unit=V
